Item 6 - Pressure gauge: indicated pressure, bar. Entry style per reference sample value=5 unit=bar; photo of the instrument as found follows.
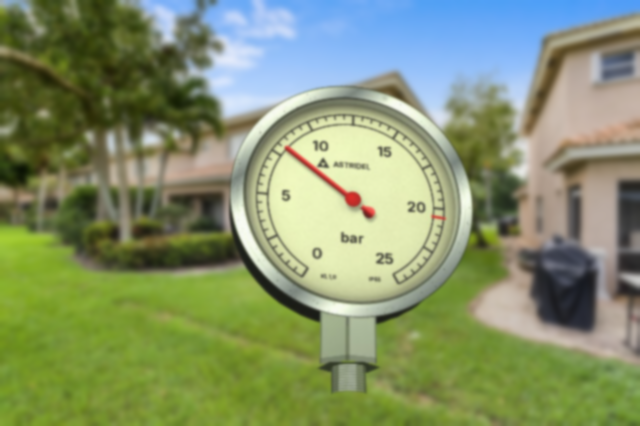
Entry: value=8 unit=bar
